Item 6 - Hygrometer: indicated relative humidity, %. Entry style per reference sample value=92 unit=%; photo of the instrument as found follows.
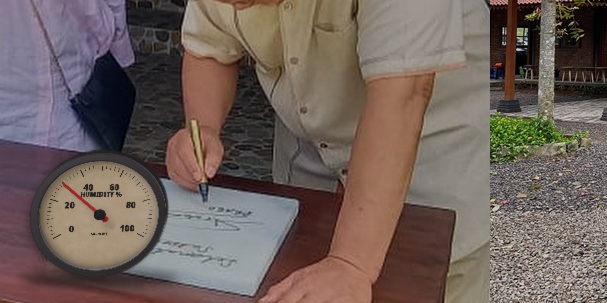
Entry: value=30 unit=%
